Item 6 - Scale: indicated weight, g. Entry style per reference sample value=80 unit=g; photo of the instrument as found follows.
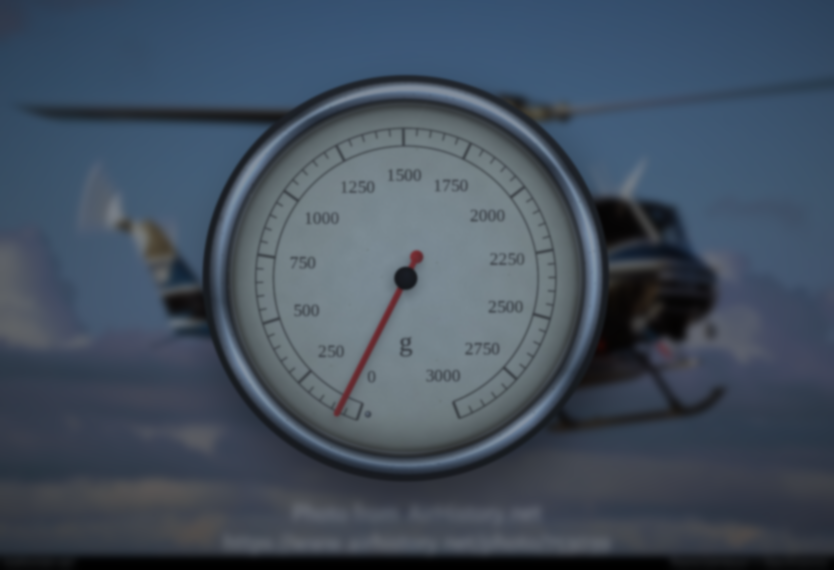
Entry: value=75 unit=g
